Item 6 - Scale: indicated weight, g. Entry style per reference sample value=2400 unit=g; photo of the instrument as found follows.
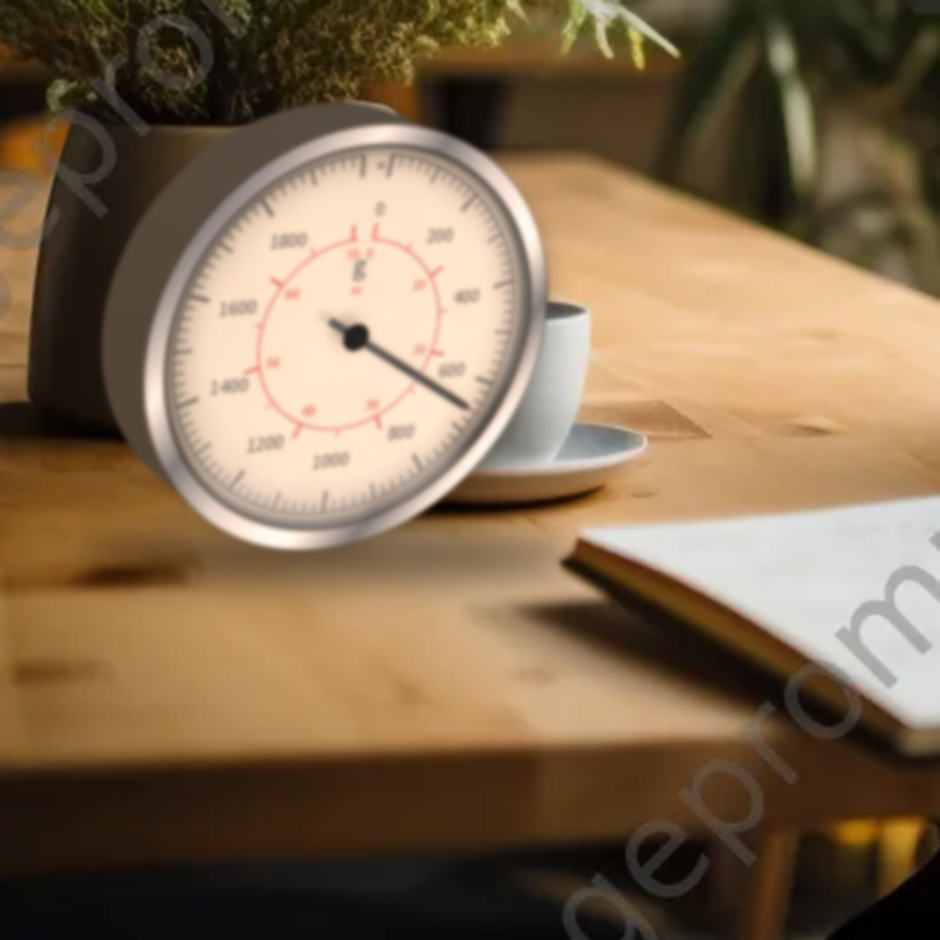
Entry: value=660 unit=g
